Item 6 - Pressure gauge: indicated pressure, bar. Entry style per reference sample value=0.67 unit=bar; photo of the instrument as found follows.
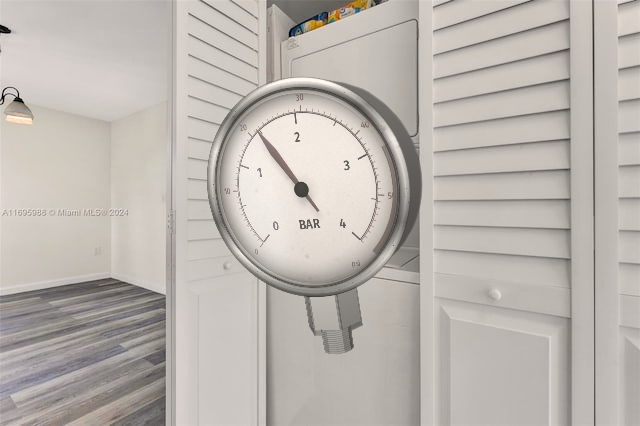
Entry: value=1.5 unit=bar
